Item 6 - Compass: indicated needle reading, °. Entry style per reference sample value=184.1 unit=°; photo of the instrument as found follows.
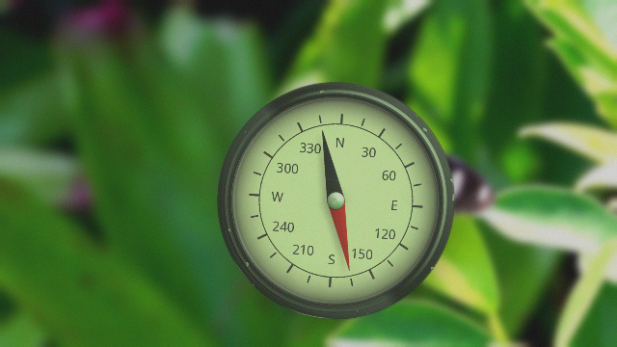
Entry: value=165 unit=°
